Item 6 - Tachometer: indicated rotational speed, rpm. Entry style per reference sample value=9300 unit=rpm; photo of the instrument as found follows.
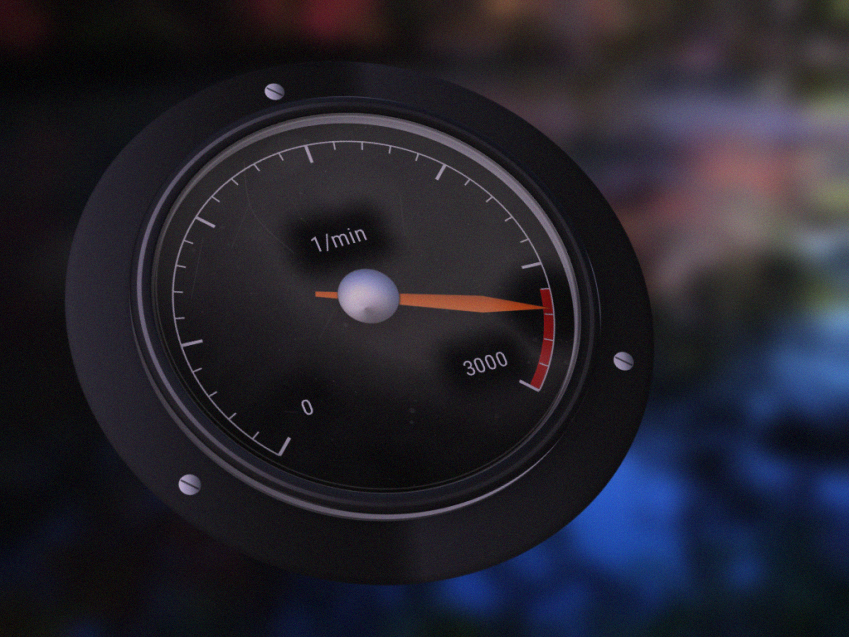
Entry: value=2700 unit=rpm
